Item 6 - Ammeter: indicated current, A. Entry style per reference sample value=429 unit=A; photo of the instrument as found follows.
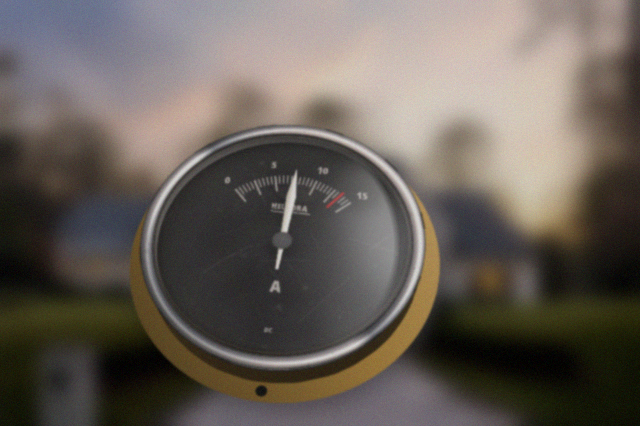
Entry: value=7.5 unit=A
